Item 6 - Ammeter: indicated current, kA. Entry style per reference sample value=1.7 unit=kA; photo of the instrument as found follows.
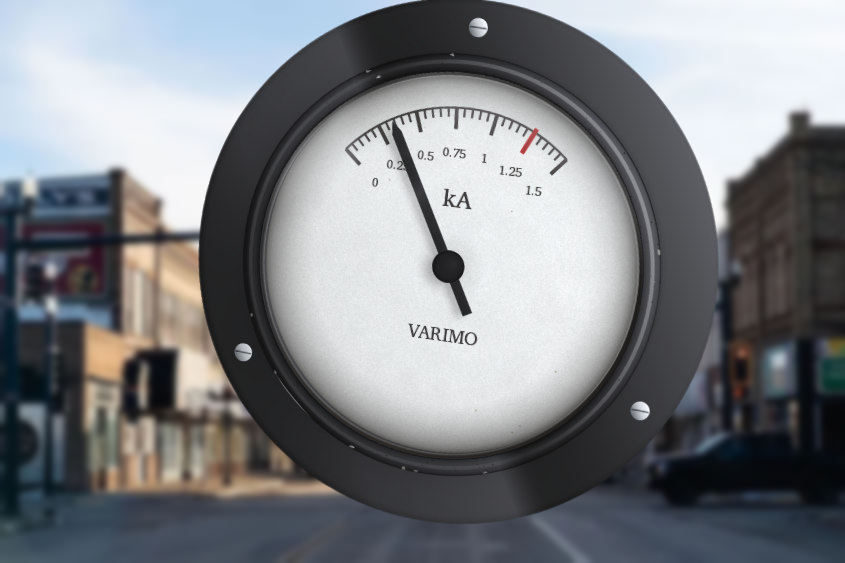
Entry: value=0.35 unit=kA
